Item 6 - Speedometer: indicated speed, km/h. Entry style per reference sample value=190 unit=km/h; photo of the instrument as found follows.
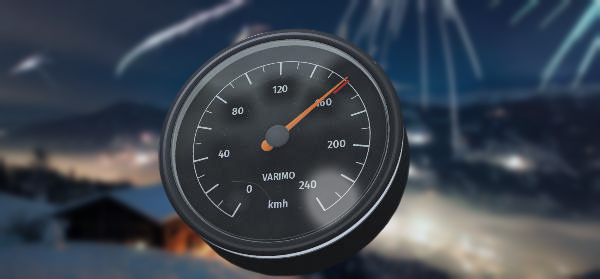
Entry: value=160 unit=km/h
